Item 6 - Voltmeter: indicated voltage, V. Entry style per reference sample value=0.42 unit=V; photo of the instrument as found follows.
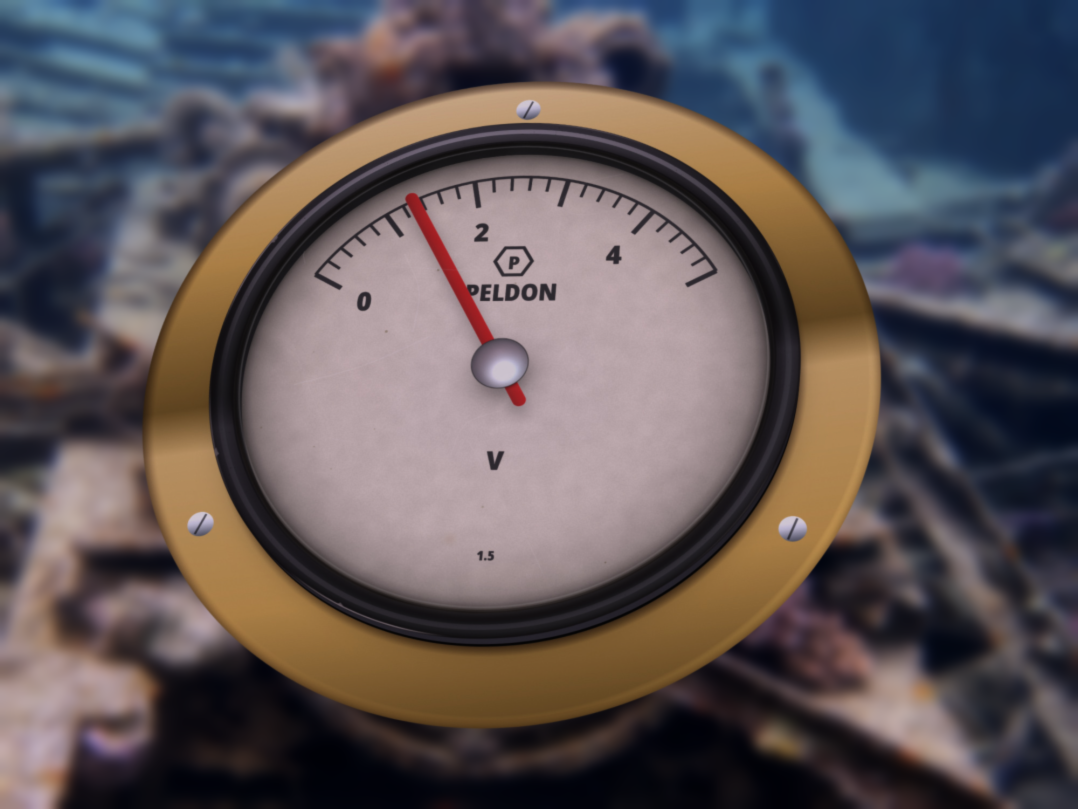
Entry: value=1.3 unit=V
